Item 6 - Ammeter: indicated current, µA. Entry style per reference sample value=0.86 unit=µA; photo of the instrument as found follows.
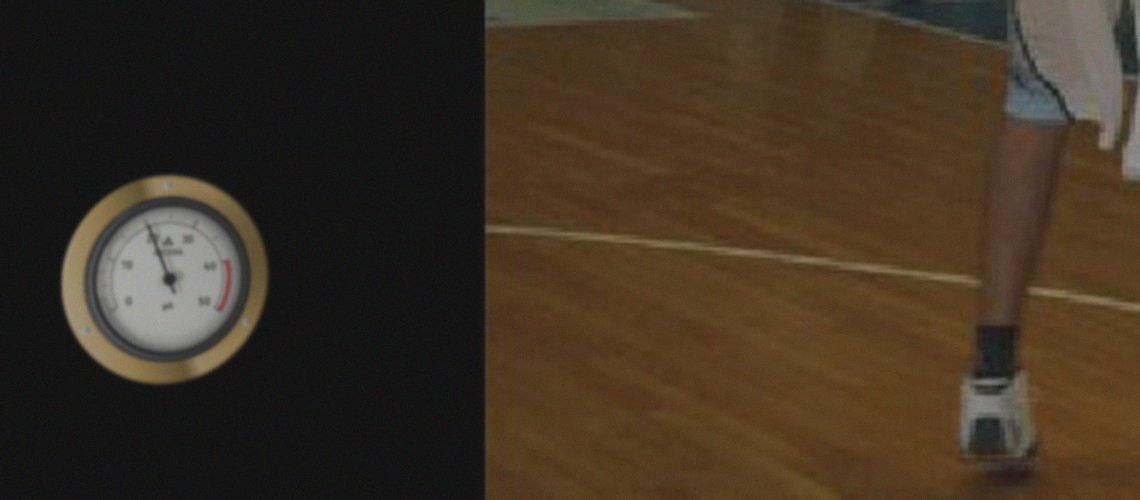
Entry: value=20 unit=µA
